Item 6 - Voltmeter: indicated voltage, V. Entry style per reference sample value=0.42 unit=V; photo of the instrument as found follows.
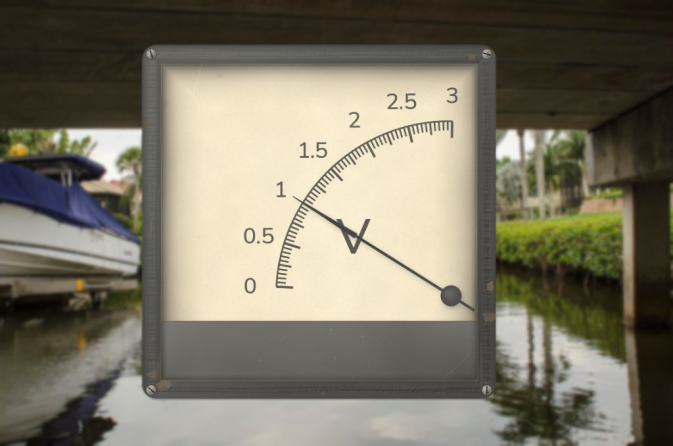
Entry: value=1 unit=V
